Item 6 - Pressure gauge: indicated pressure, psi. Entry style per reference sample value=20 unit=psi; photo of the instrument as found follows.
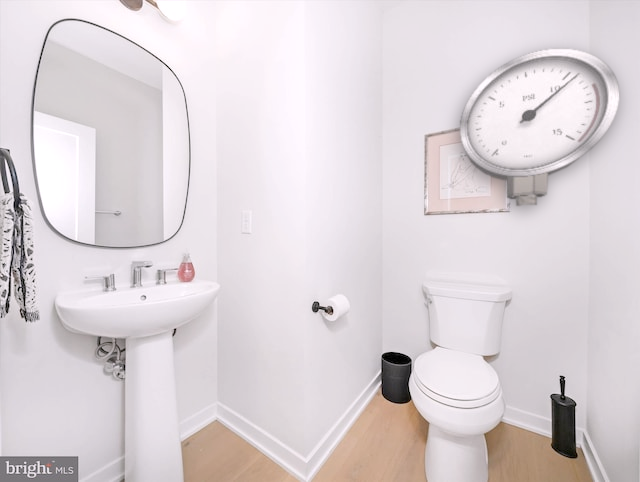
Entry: value=10.5 unit=psi
